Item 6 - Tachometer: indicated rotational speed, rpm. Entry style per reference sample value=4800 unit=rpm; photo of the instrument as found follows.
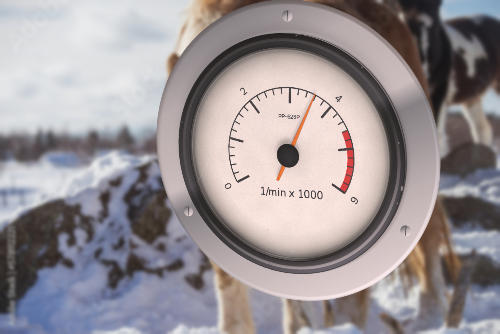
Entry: value=3600 unit=rpm
